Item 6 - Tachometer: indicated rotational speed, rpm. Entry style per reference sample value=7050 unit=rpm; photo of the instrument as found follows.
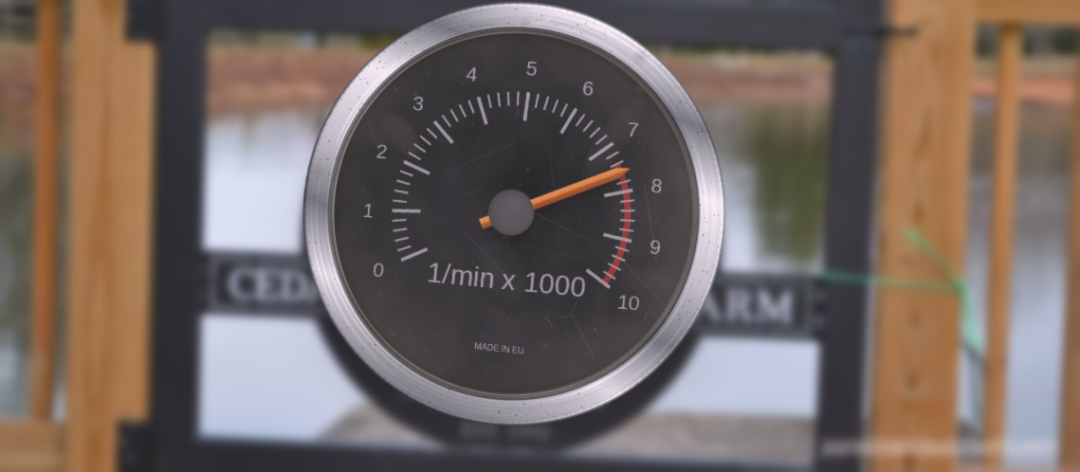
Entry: value=7600 unit=rpm
